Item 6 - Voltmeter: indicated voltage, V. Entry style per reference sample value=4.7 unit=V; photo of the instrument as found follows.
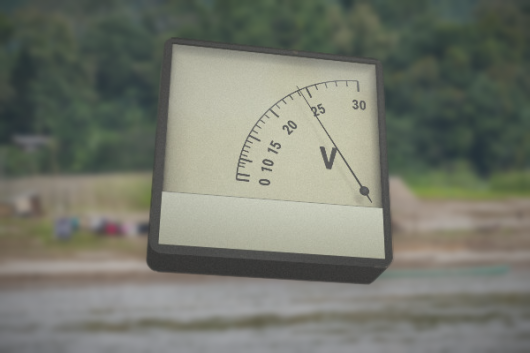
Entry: value=24 unit=V
